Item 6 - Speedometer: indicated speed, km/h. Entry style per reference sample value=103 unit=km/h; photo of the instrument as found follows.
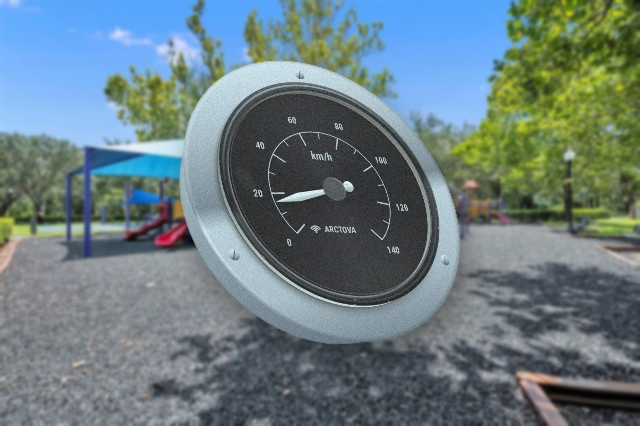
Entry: value=15 unit=km/h
